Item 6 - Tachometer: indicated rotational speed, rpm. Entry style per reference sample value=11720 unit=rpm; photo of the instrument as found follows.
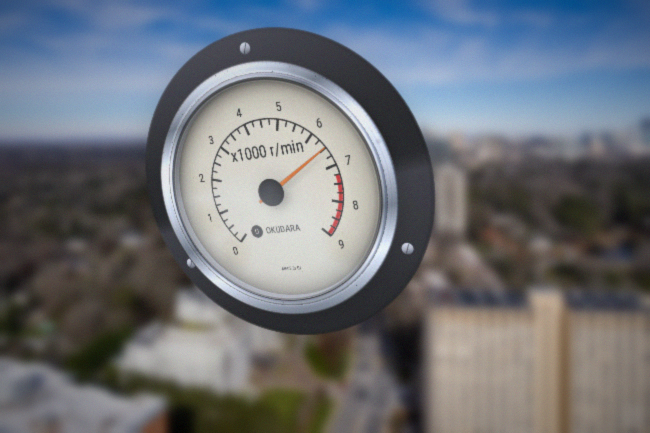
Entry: value=6500 unit=rpm
